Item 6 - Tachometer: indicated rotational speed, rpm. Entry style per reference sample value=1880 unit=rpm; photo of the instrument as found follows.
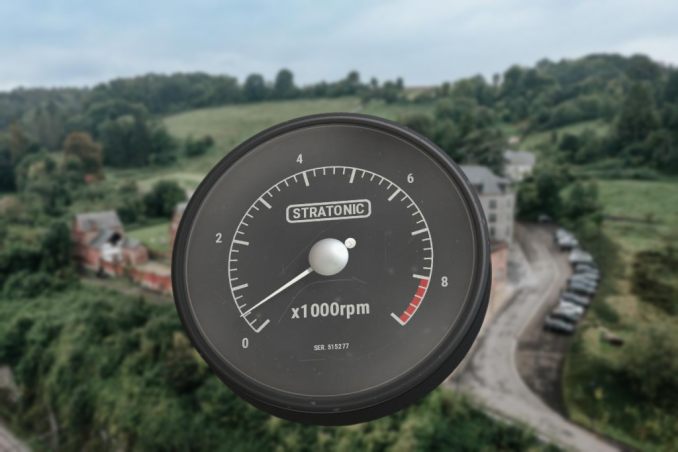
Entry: value=400 unit=rpm
